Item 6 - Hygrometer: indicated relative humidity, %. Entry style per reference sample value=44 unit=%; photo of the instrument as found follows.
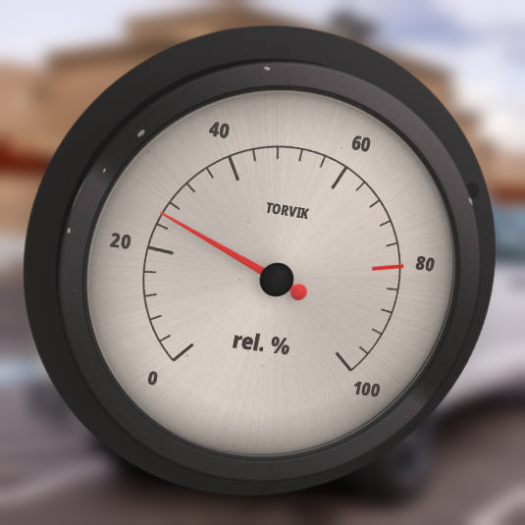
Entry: value=26 unit=%
